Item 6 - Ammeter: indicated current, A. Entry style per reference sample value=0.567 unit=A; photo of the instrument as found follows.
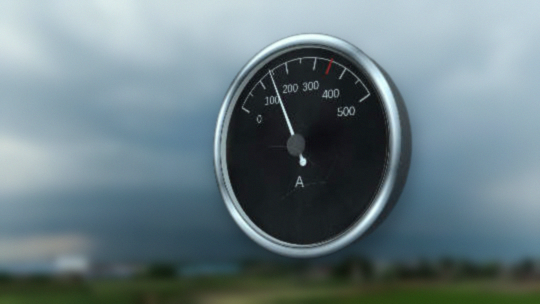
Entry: value=150 unit=A
